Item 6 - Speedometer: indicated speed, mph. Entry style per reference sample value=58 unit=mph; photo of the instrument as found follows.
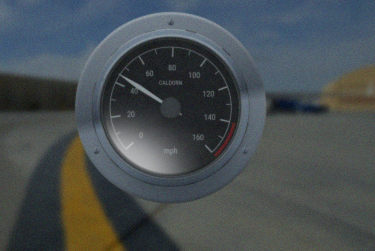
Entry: value=45 unit=mph
